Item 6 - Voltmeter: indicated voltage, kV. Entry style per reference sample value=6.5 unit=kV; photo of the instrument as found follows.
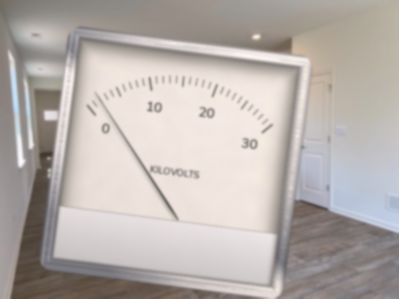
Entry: value=2 unit=kV
